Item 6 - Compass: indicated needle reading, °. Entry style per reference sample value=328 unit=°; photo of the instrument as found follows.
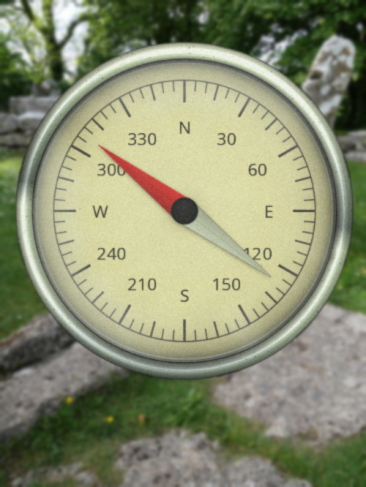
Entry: value=307.5 unit=°
